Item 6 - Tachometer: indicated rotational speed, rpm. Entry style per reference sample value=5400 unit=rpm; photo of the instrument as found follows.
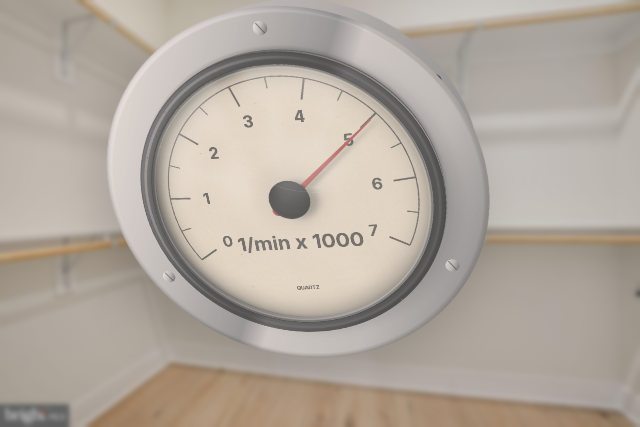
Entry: value=5000 unit=rpm
